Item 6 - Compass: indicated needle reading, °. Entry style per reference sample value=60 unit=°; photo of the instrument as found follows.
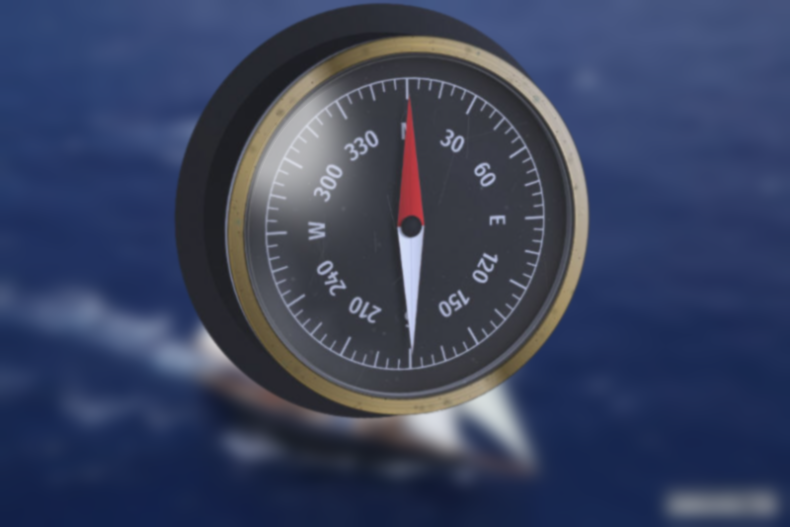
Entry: value=0 unit=°
